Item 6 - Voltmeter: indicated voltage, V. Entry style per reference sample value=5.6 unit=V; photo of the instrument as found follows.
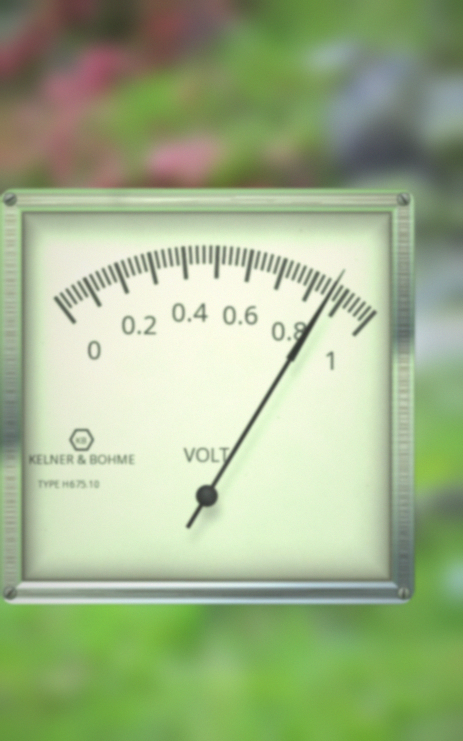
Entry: value=0.86 unit=V
